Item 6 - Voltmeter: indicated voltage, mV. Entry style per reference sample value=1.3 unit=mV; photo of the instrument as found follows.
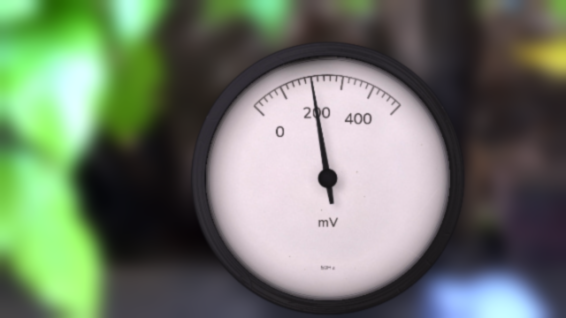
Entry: value=200 unit=mV
